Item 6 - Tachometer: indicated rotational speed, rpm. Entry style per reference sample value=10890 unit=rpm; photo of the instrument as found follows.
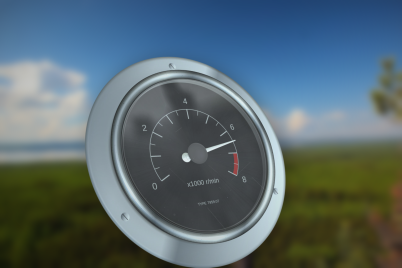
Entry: value=6500 unit=rpm
